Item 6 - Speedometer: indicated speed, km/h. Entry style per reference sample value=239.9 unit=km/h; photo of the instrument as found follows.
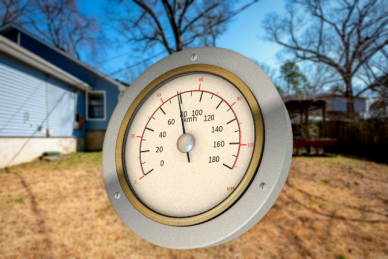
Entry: value=80 unit=km/h
